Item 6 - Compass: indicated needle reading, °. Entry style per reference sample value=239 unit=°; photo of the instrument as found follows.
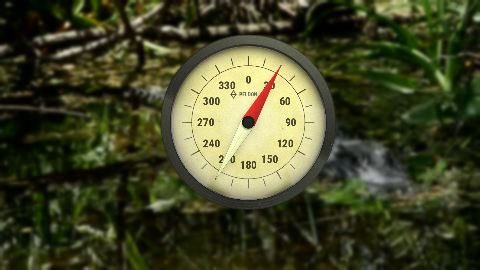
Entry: value=30 unit=°
